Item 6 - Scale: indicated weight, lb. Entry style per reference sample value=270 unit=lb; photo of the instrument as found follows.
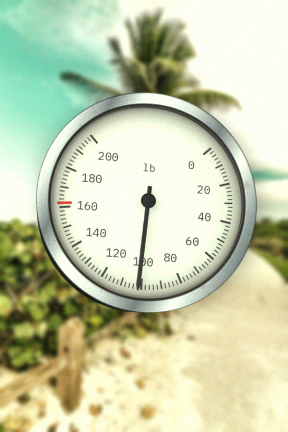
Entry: value=102 unit=lb
